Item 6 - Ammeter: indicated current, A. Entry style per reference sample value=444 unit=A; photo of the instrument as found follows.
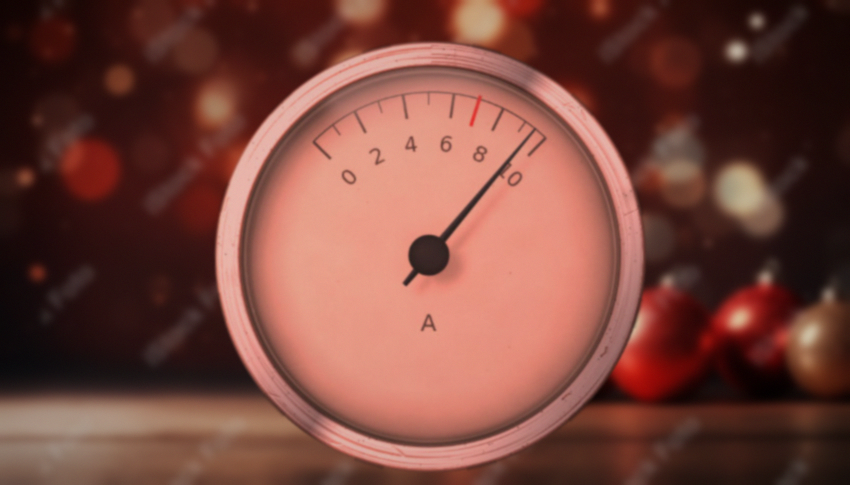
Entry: value=9.5 unit=A
